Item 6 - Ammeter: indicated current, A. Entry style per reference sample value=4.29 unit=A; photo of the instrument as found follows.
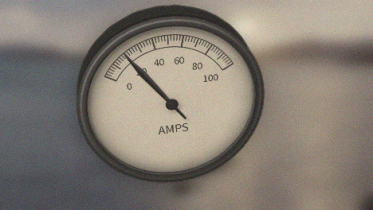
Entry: value=20 unit=A
